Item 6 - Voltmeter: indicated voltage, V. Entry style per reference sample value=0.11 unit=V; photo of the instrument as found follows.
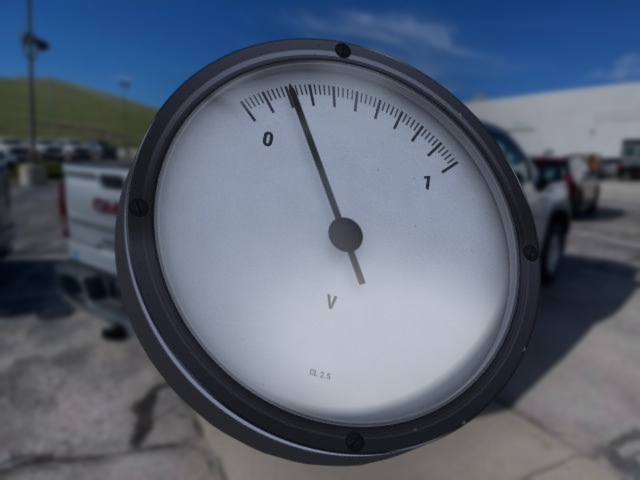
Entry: value=0.2 unit=V
